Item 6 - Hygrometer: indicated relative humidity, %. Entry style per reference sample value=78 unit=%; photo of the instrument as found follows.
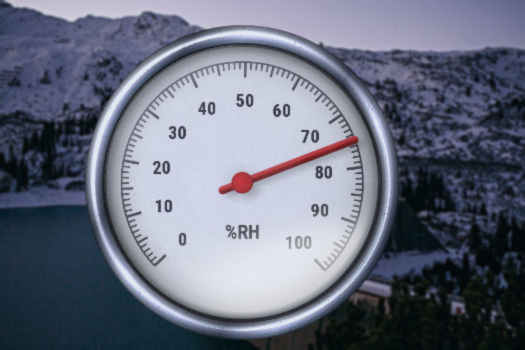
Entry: value=75 unit=%
